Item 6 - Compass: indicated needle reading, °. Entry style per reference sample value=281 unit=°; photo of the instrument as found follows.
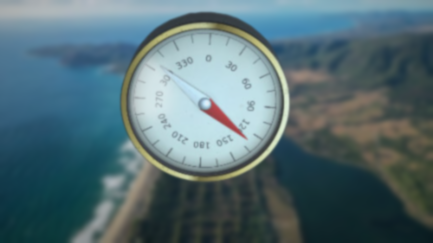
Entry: value=127.5 unit=°
